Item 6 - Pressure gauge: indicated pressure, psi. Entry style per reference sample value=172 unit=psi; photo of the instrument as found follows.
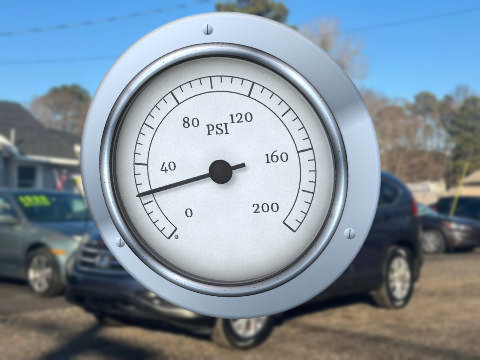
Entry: value=25 unit=psi
